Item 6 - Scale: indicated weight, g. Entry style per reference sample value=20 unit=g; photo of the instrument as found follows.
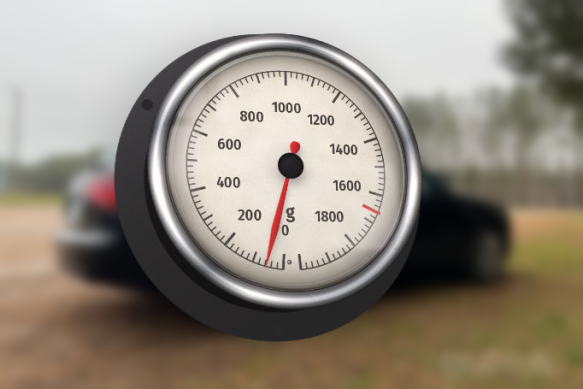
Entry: value=60 unit=g
